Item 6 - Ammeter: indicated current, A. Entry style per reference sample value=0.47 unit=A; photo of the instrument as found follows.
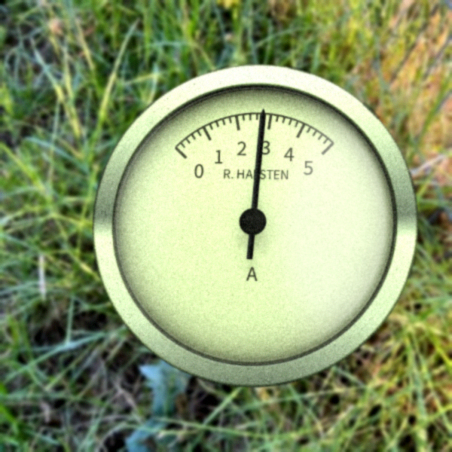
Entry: value=2.8 unit=A
